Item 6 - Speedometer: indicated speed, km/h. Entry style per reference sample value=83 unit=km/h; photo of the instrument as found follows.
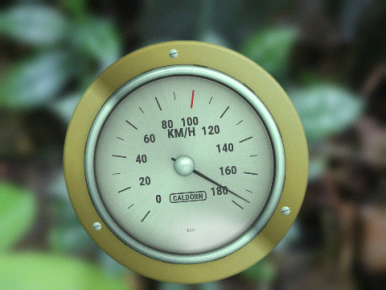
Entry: value=175 unit=km/h
